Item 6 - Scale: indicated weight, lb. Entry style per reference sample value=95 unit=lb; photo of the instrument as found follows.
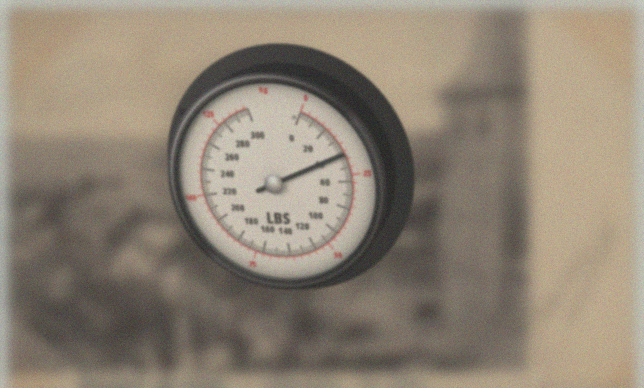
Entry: value=40 unit=lb
